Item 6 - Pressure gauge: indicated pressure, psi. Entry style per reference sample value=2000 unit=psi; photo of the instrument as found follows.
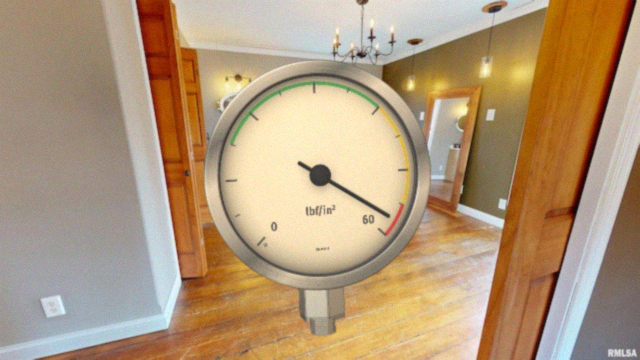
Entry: value=57.5 unit=psi
